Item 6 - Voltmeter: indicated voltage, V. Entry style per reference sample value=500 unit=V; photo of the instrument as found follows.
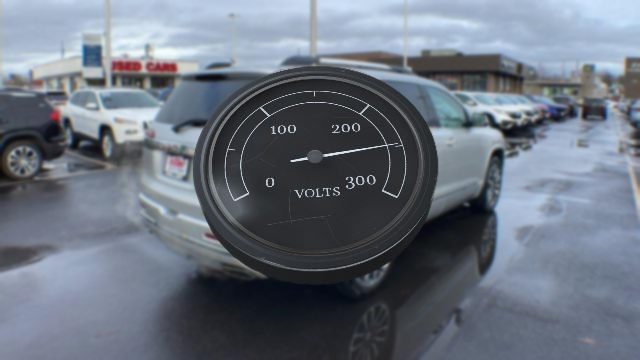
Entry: value=250 unit=V
